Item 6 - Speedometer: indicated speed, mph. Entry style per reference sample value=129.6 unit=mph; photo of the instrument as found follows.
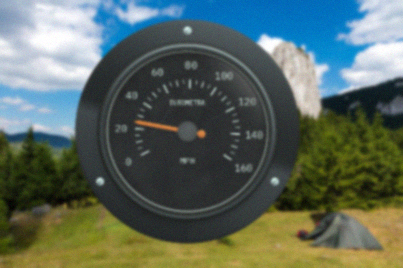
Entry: value=25 unit=mph
